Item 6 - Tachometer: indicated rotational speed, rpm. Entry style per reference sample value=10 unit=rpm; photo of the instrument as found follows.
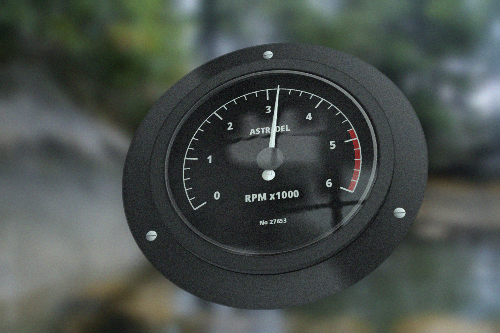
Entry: value=3200 unit=rpm
